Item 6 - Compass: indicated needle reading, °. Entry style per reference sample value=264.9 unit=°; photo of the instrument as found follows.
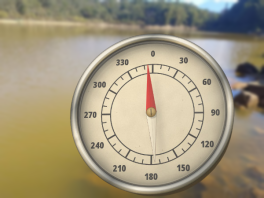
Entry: value=355 unit=°
